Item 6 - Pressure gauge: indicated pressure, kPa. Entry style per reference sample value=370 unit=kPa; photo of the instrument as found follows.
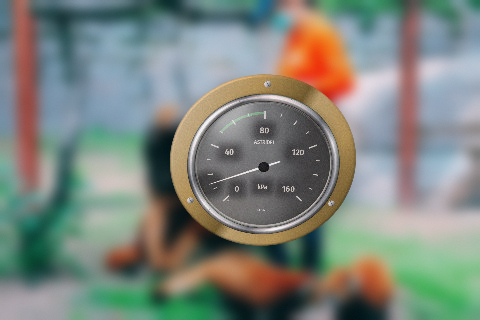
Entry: value=15 unit=kPa
